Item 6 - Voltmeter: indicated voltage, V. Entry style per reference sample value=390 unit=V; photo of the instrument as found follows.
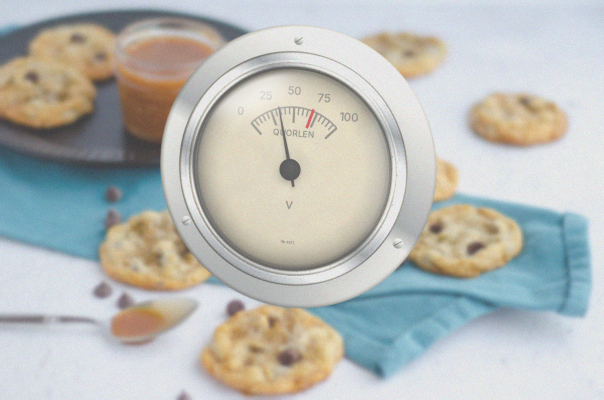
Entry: value=35 unit=V
